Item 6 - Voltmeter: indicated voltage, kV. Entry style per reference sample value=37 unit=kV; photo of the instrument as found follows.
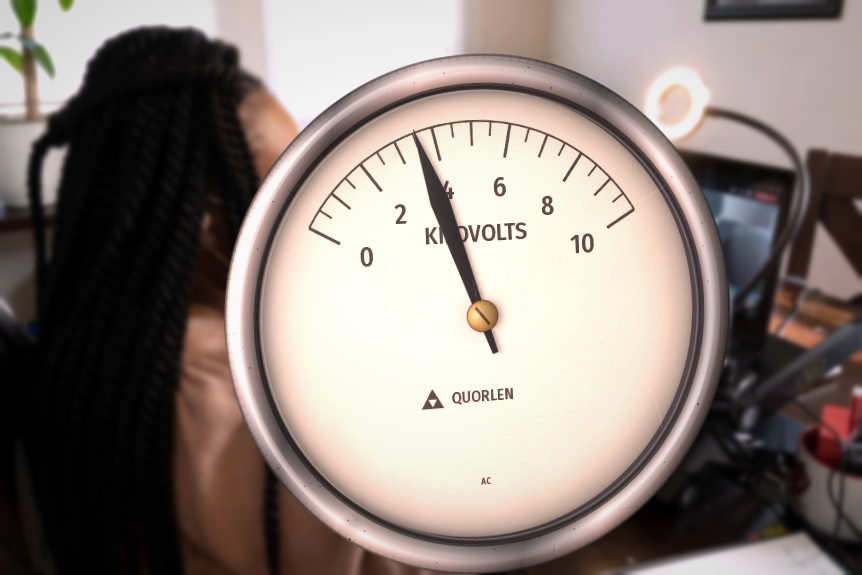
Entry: value=3.5 unit=kV
